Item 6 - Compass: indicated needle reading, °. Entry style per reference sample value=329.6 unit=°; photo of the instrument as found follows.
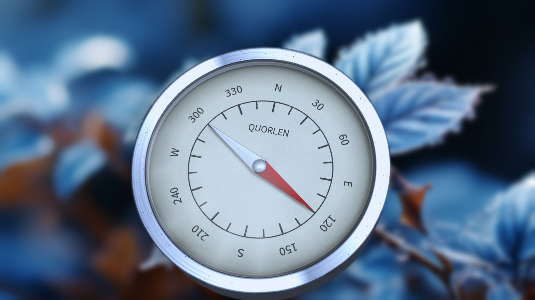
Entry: value=120 unit=°
